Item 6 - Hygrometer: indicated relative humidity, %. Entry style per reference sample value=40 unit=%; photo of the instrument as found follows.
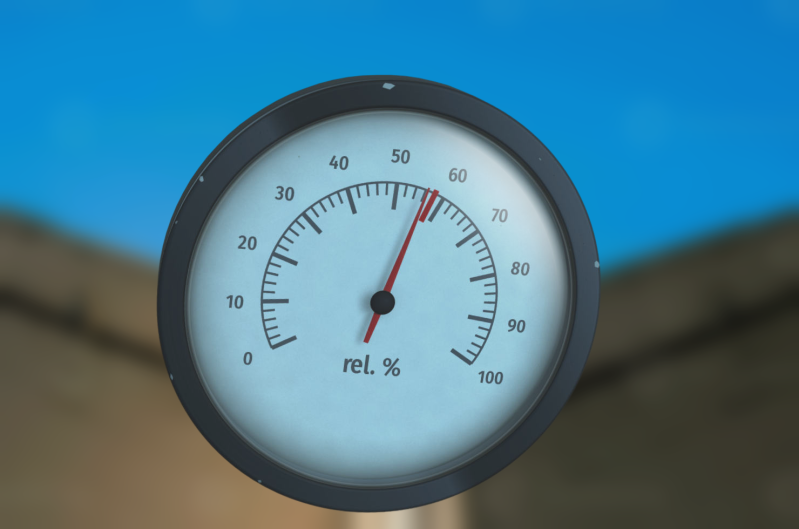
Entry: value=56 unit=%
